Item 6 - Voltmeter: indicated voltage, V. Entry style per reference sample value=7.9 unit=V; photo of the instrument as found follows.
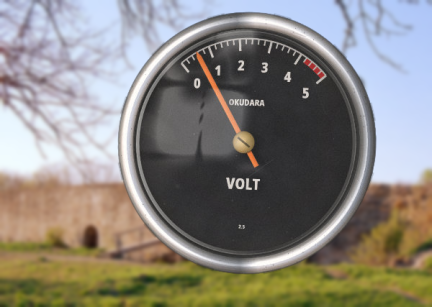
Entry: value=0.6 unit=V
